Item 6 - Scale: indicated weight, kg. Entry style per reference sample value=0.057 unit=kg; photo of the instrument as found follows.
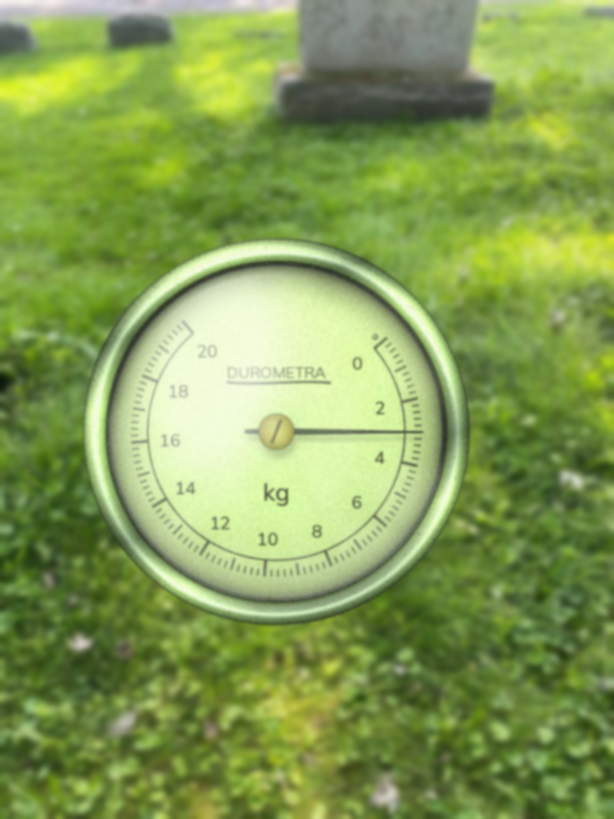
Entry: value=3 unit=kg
